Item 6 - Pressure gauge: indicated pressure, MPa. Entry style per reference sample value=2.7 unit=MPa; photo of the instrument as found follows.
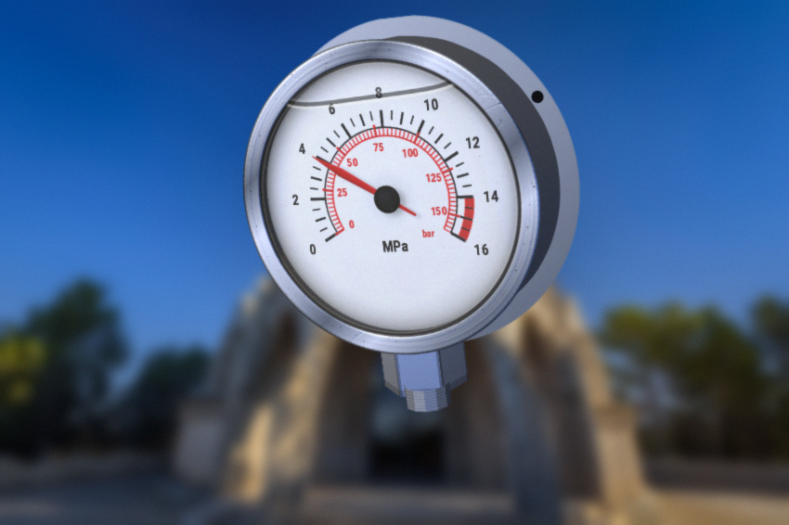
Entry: value=4 unit=MPa
